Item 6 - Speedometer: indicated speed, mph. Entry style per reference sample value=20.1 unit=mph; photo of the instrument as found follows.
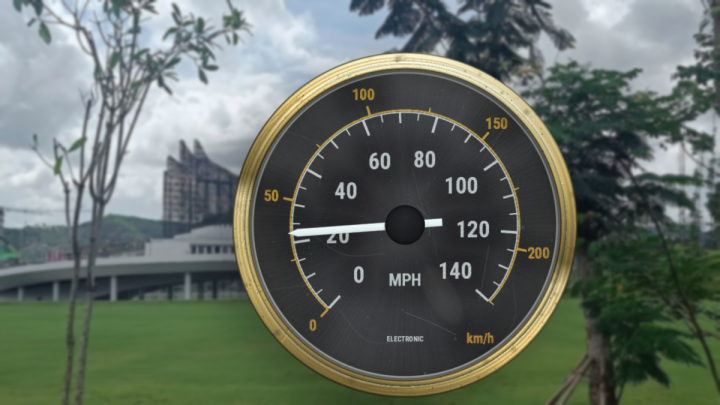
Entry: value=22.5 unit=mph
